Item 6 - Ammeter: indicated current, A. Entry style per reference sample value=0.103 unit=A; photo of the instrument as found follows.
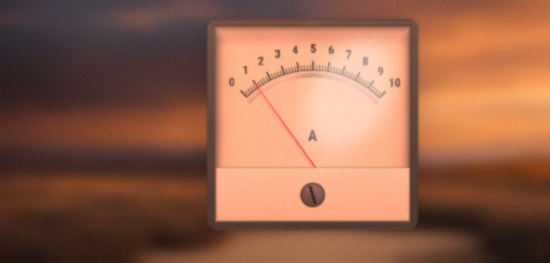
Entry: value=1 unit=A
